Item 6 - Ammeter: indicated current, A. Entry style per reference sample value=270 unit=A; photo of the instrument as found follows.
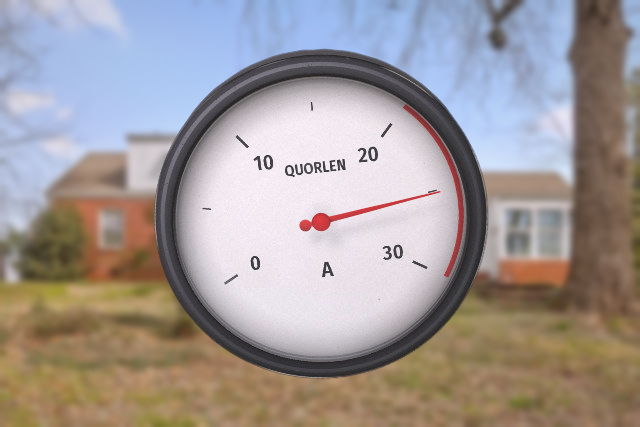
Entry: value=25 unit=A
